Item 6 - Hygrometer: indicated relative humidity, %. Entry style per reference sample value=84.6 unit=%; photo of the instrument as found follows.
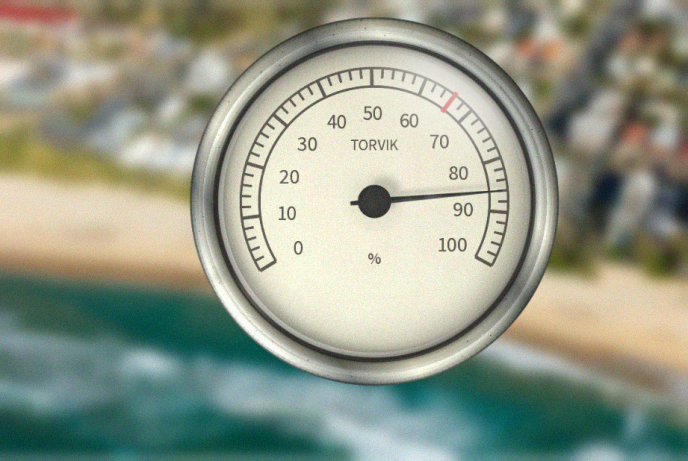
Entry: value=86 unit=%
